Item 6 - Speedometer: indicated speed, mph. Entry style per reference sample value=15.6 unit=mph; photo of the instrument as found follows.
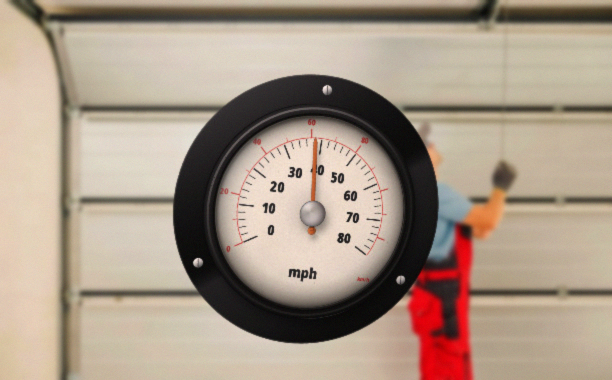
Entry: value=38 unit=mph
